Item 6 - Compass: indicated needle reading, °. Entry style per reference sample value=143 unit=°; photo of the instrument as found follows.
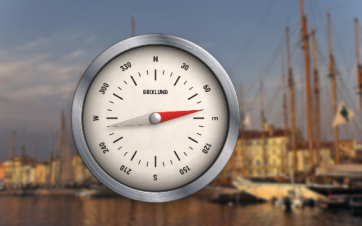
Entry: value=80 unit=°
